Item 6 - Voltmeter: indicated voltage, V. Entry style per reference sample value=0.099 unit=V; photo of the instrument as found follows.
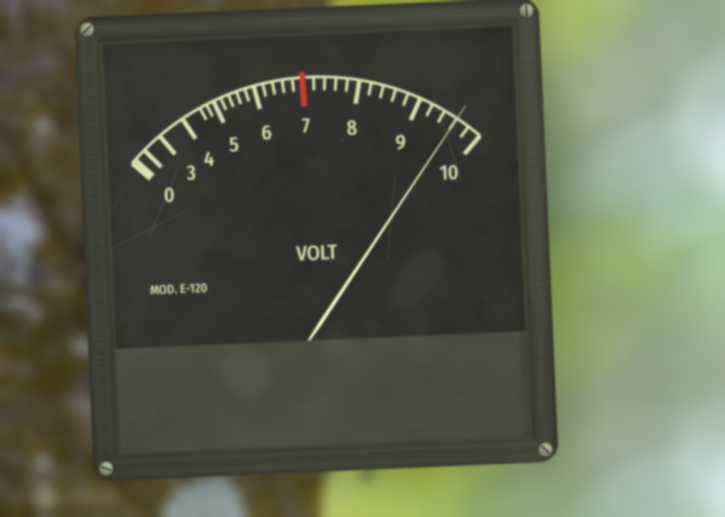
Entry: value=9.6 unit=V
